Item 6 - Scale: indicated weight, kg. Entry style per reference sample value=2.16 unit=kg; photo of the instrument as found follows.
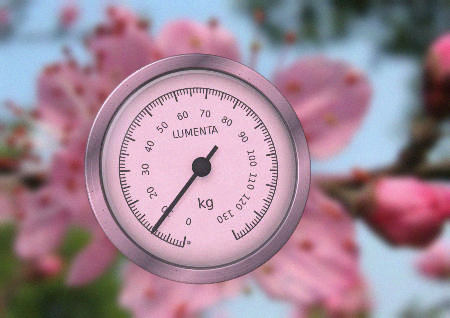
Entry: value=10 unit=kg
